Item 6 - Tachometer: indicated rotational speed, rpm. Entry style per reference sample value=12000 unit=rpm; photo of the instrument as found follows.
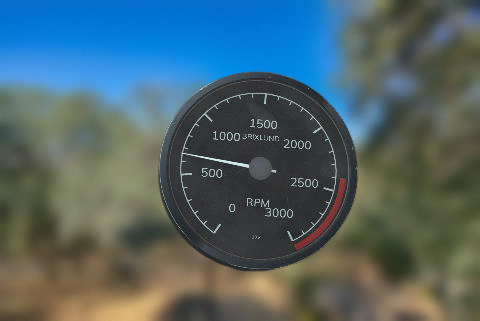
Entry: value=650 unit=rpm
